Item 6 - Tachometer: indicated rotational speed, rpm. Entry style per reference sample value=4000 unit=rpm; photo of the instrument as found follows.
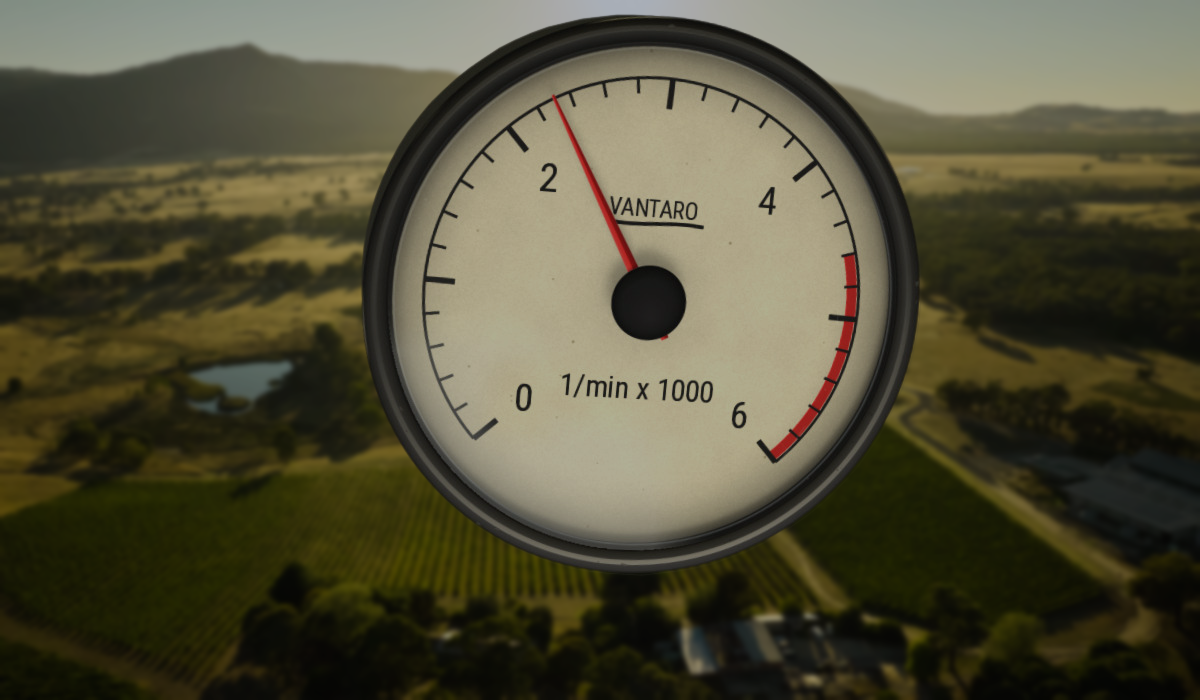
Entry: value=2300 unit=rpm
